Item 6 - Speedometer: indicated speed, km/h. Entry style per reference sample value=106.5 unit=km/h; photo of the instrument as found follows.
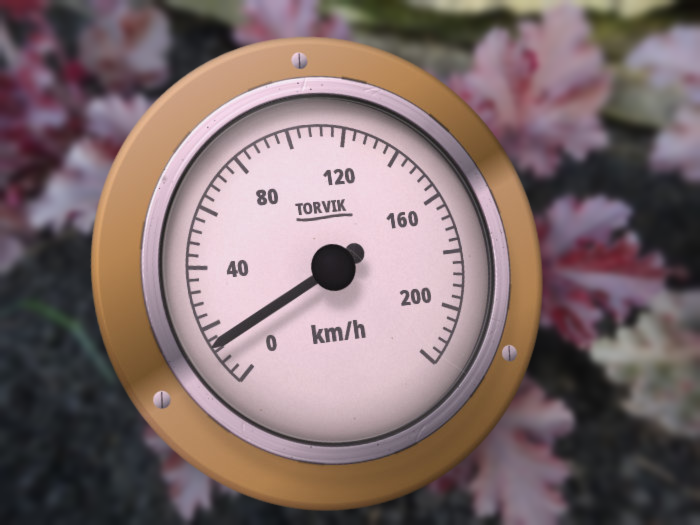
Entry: value=14 unit=km/h
